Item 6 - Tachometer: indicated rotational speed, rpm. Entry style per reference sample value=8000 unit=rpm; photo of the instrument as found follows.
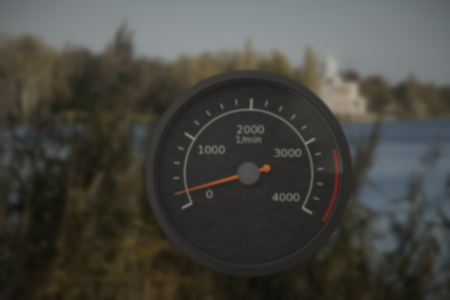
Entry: value=200 unit=rpm
